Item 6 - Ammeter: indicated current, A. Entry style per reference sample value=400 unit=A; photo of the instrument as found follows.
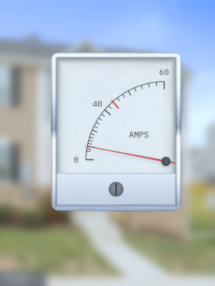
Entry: value=20 unit=A
